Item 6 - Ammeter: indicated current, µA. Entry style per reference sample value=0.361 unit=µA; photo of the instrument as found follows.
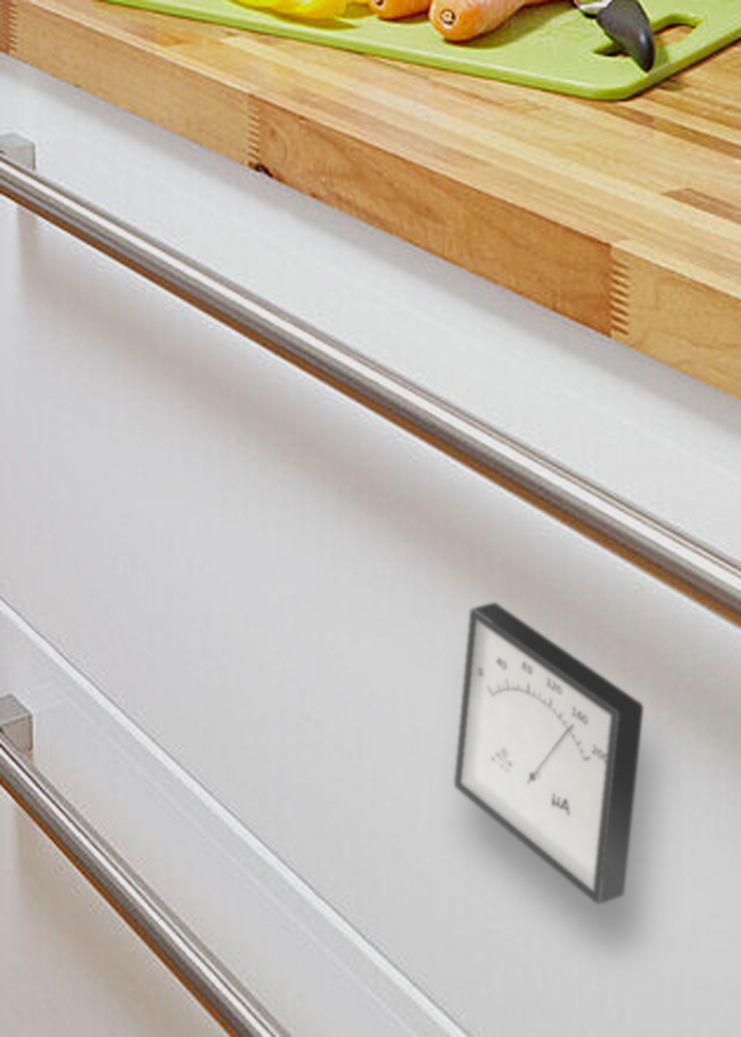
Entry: value=160 unit=µA
